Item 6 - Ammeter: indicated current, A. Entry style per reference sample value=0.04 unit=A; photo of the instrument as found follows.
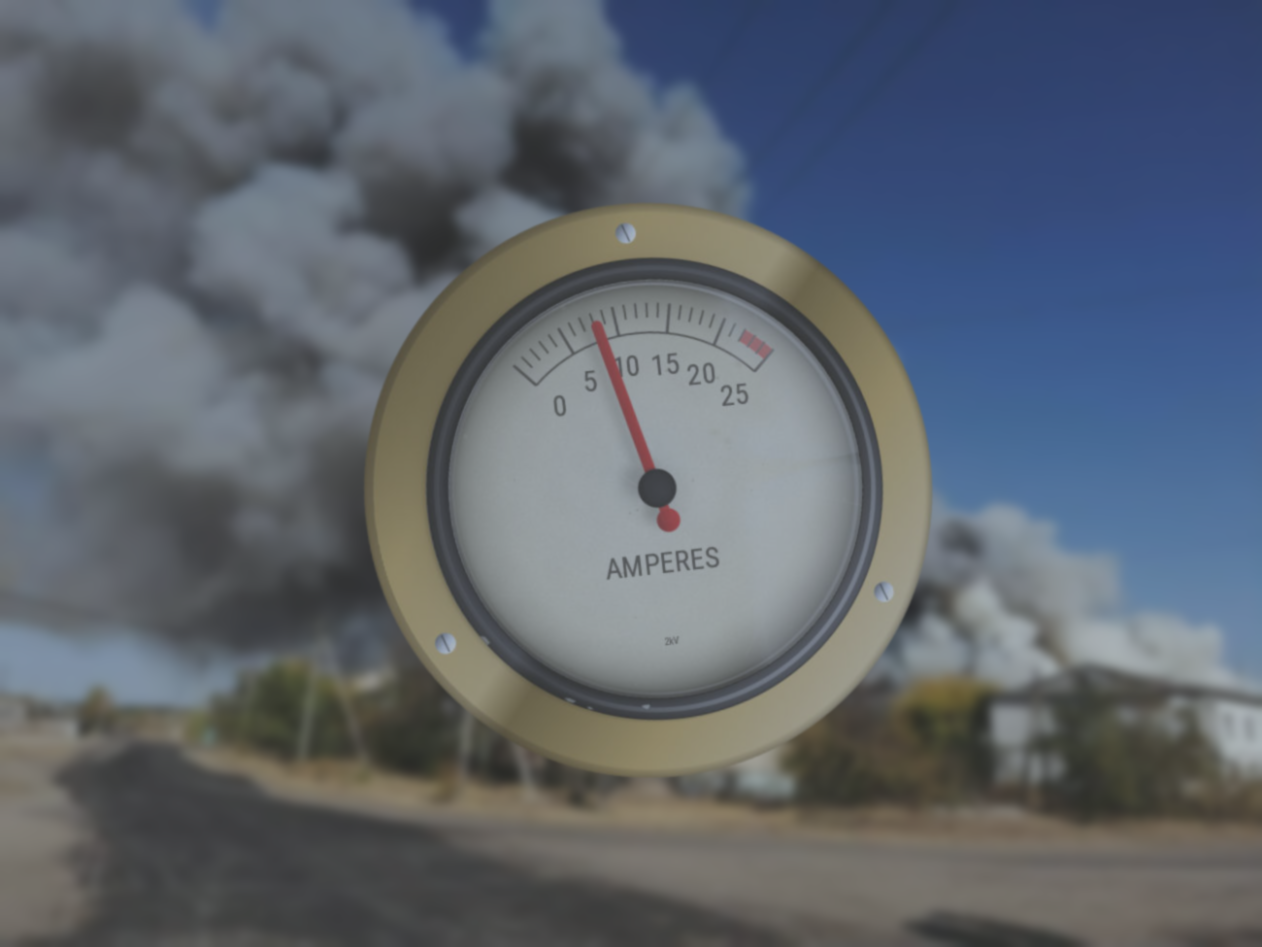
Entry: value=8 unit=A
